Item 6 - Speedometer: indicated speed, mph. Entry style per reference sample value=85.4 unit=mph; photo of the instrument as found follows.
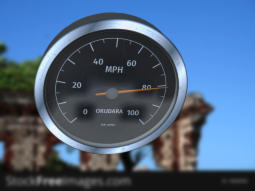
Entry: value=80 unit=mph
